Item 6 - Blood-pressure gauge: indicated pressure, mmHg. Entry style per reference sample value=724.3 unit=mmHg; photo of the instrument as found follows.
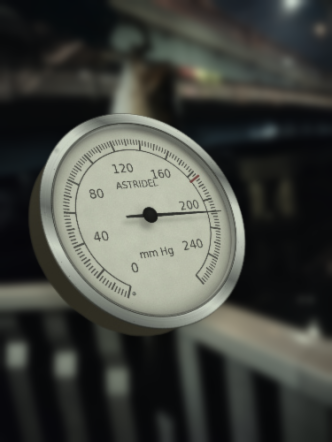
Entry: value=210 unit=mmHg
